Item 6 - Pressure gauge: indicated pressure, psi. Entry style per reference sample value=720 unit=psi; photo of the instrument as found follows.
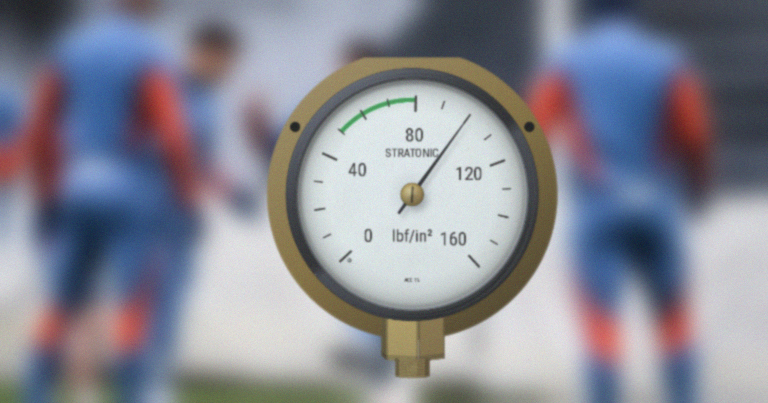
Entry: value=100 unit=psi
